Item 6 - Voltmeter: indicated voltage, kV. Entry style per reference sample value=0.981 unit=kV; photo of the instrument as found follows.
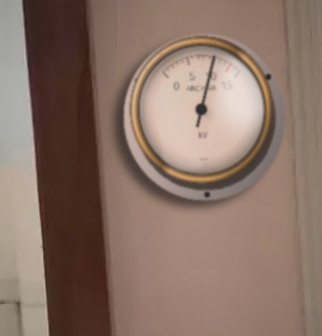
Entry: value=10 unit=kV
